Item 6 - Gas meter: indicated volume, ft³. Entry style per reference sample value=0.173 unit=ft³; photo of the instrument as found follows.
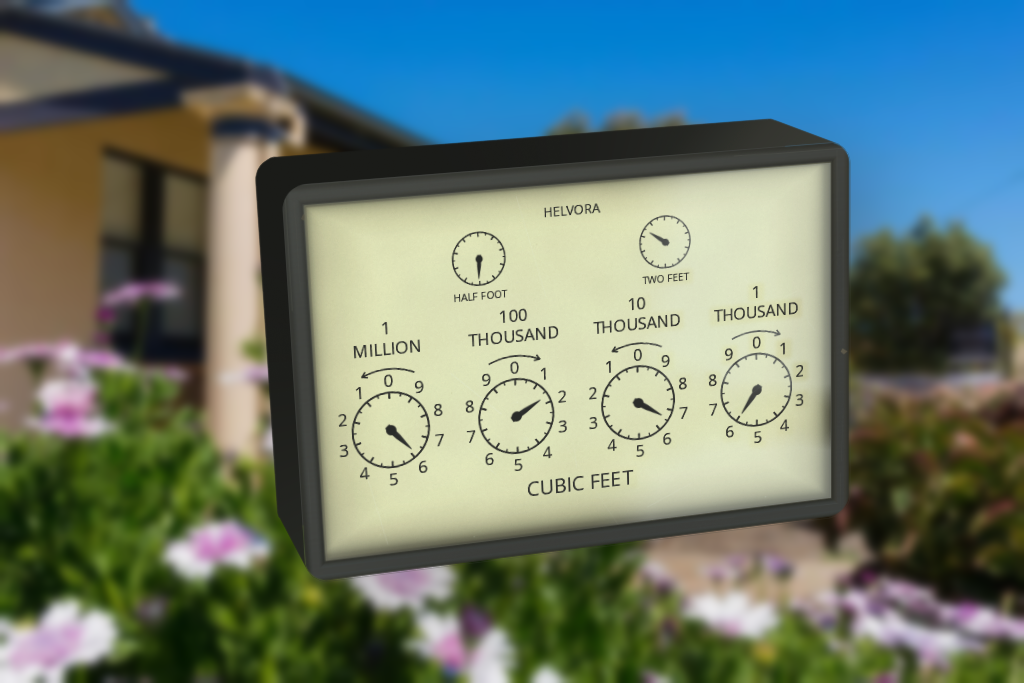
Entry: value=616600 unit=ft³
